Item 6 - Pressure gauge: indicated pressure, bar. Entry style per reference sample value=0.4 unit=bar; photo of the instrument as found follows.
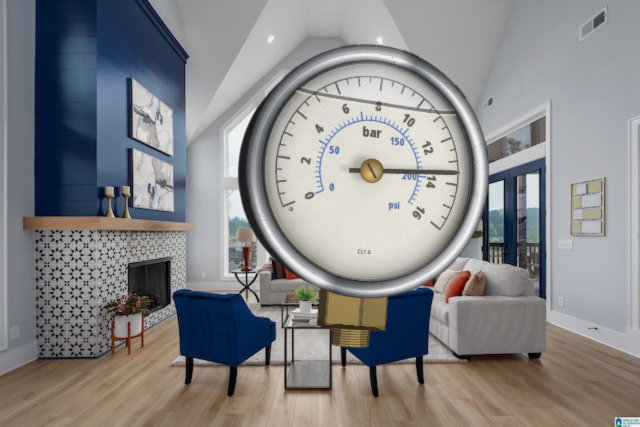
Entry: value=13.5 unit=bar
